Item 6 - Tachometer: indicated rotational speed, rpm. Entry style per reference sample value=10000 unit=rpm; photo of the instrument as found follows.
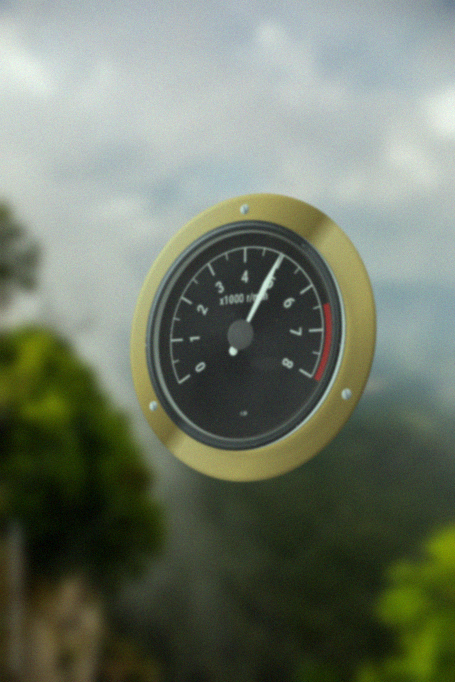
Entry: value=5000 unit=rpm
